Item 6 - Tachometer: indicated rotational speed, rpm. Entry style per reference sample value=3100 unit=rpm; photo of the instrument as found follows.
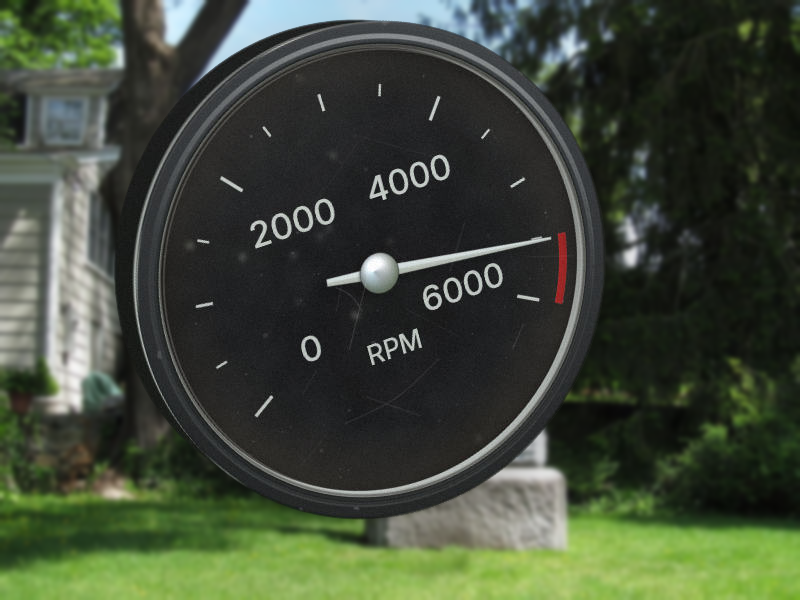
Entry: value=5500 unit=rpm
